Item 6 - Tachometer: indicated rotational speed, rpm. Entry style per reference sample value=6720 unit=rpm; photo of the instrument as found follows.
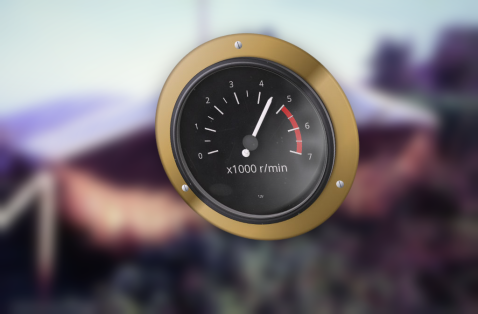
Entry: value=4500 unit=rpm
